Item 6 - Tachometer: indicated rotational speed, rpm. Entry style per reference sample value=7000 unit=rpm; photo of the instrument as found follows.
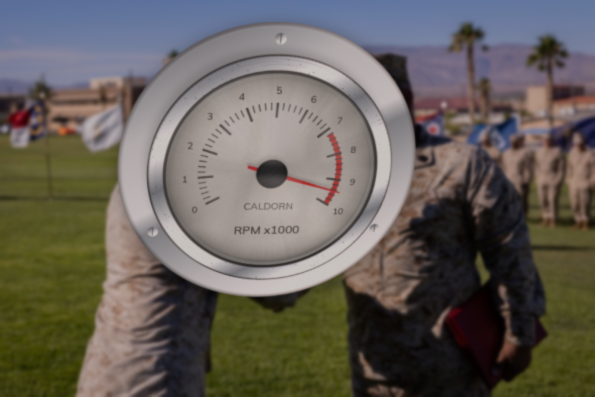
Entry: value=9400 unit=rpm
